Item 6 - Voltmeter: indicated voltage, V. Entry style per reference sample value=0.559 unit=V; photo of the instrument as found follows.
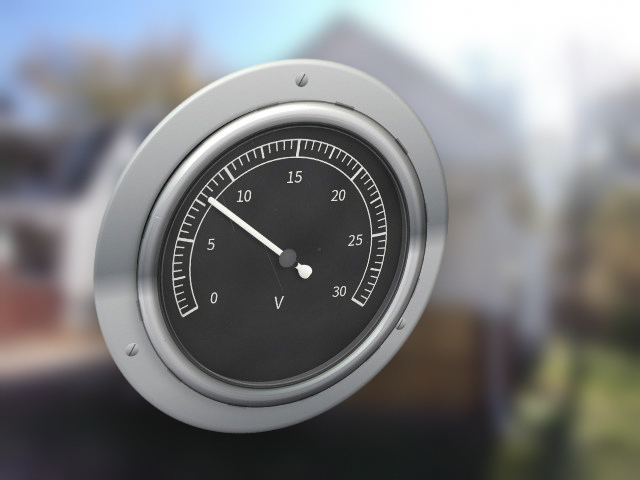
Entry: value=8 unit=V
